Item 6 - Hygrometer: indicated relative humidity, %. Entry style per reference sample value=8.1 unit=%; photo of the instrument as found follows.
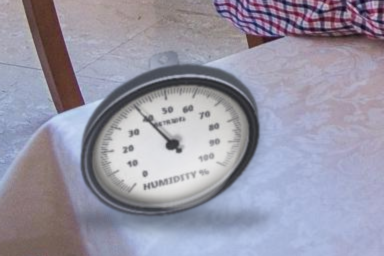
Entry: value=40 unit=%
